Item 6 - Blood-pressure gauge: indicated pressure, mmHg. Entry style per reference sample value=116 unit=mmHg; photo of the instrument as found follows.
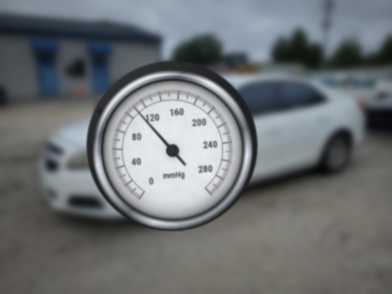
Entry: value=110 unit=mmHg
